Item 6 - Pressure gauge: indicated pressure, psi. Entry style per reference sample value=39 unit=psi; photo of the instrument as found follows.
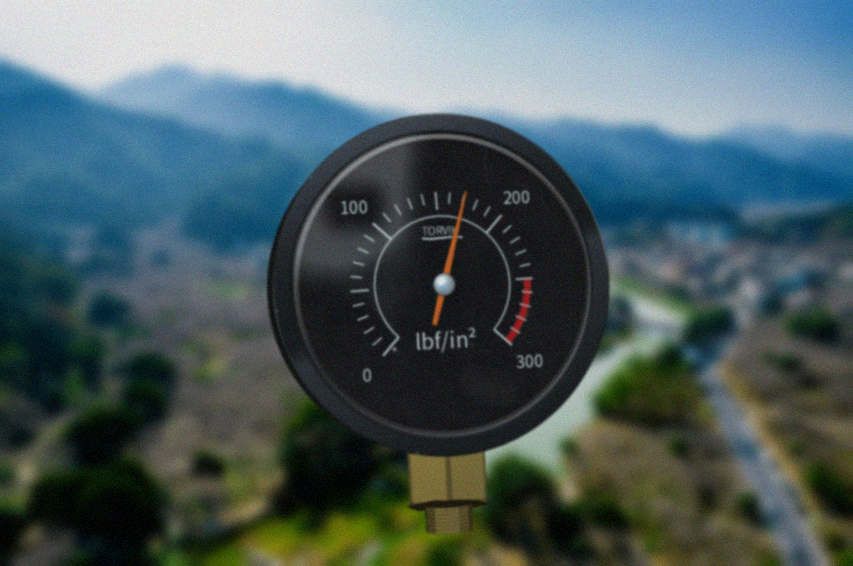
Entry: value=170 unit=psi
